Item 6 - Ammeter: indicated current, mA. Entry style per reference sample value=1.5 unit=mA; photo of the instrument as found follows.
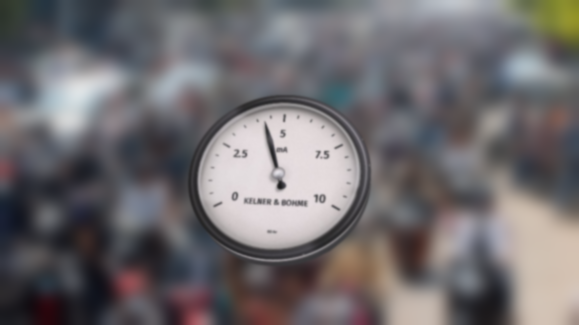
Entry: value=4.25 unit=mA
